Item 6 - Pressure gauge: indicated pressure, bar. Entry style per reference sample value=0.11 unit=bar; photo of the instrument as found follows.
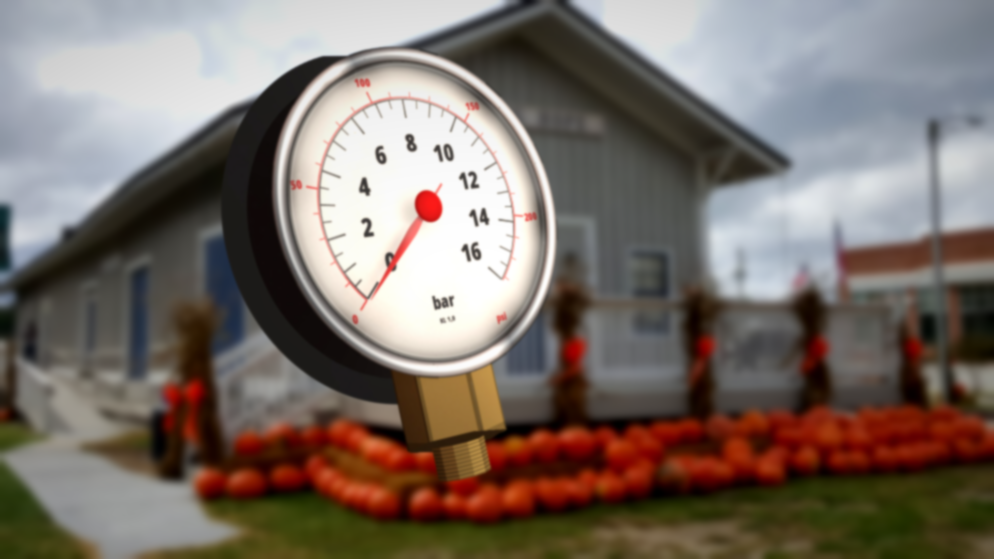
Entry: value=0 unit=bar
